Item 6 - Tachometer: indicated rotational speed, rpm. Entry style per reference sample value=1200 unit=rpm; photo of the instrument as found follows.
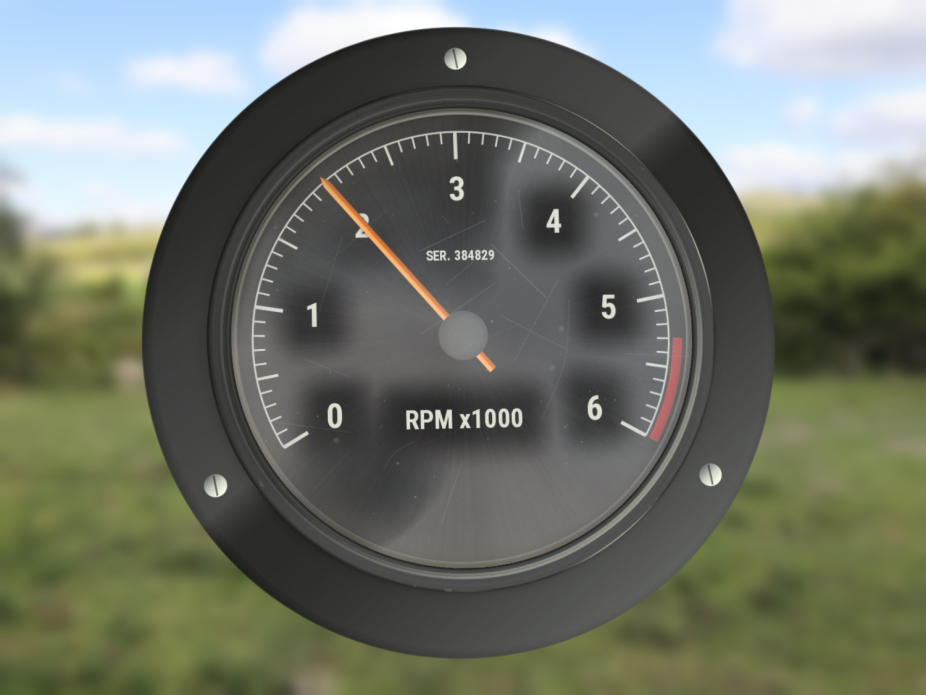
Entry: value=2000 unit=rpm
